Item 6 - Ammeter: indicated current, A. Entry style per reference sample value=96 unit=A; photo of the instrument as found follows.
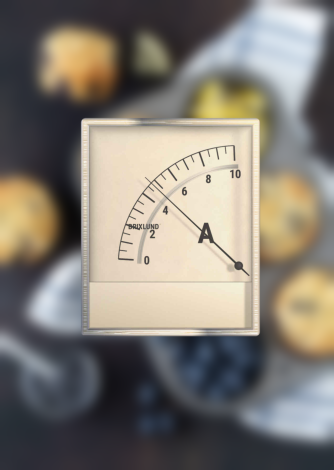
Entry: value=4.75 unit=A
